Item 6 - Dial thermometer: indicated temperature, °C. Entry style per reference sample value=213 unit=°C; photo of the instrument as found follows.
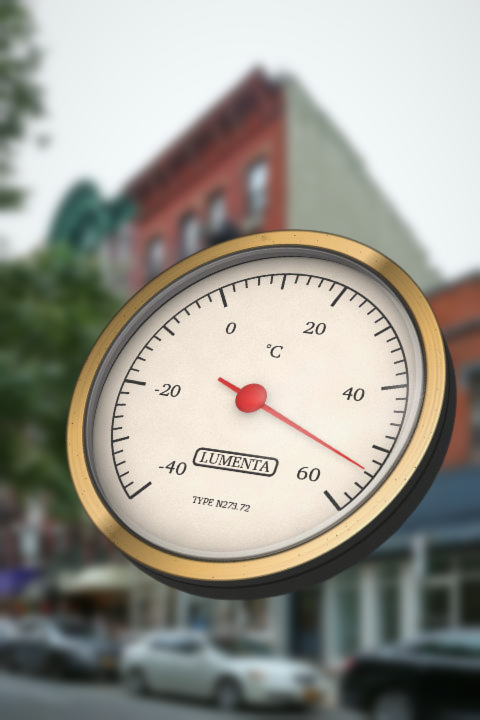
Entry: value=54 unit=°C
